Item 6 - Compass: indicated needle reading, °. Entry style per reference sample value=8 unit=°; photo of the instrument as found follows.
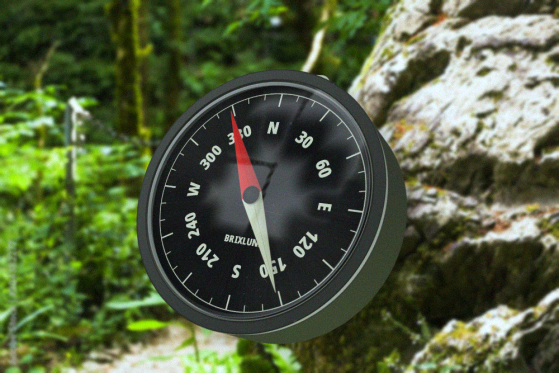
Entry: value=330 unit=°
